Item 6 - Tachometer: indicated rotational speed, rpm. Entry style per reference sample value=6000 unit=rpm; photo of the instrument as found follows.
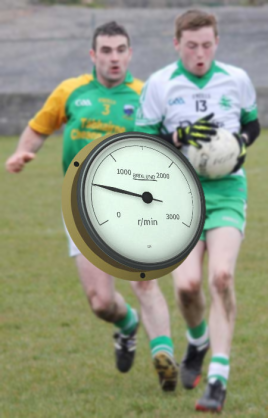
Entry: value=500 unit=rpm
